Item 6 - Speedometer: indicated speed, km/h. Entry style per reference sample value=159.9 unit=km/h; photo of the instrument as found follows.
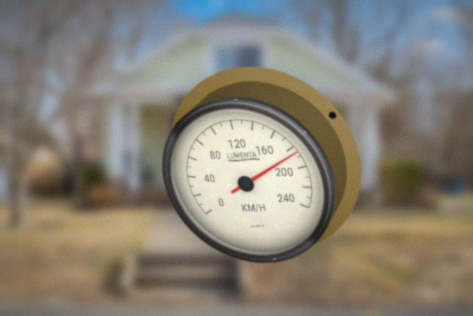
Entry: value=185 unit=km/h
